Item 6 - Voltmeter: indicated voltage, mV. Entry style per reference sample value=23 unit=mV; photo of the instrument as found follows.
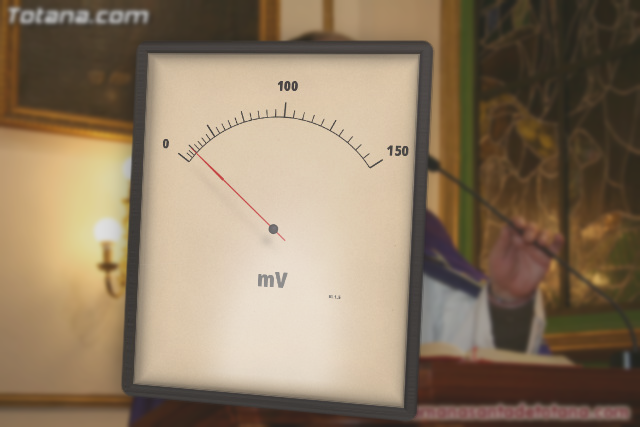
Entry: value=25 unit=mV
